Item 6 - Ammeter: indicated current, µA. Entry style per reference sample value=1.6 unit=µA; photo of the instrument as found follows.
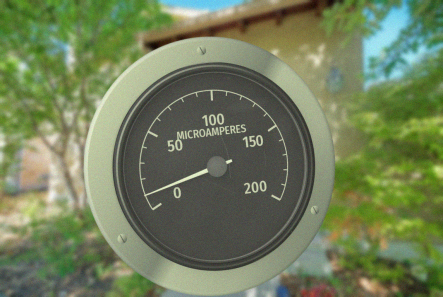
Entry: value=10 unit=µA
